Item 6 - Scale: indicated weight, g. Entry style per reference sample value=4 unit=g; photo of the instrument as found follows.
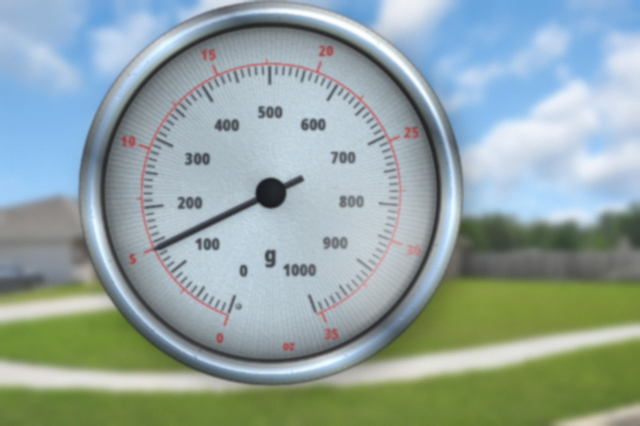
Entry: value=140 unit=g
